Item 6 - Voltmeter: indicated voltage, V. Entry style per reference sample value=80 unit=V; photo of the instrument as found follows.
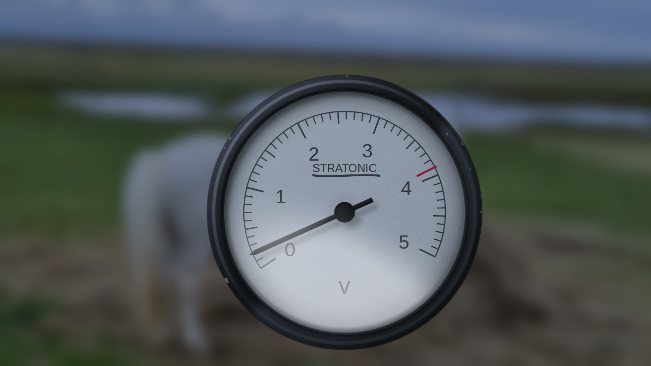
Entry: value=0.2 unit=V
